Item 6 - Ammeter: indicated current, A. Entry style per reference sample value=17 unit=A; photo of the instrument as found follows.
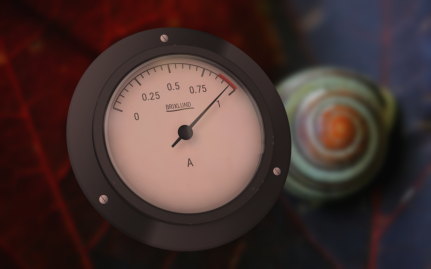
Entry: value=0.95 unit=A
